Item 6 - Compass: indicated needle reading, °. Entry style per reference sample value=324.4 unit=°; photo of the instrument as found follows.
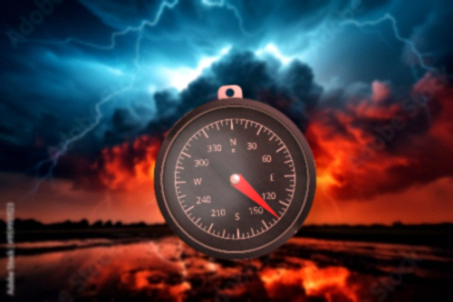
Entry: value=135 unit=°
